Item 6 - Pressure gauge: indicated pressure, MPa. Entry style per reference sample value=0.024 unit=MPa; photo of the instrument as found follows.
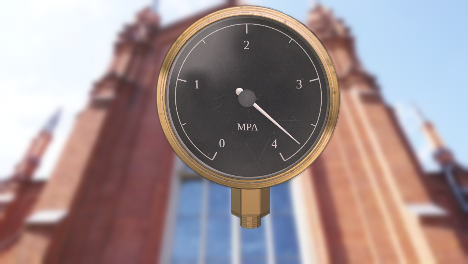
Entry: value=3.75 unit=MPa
